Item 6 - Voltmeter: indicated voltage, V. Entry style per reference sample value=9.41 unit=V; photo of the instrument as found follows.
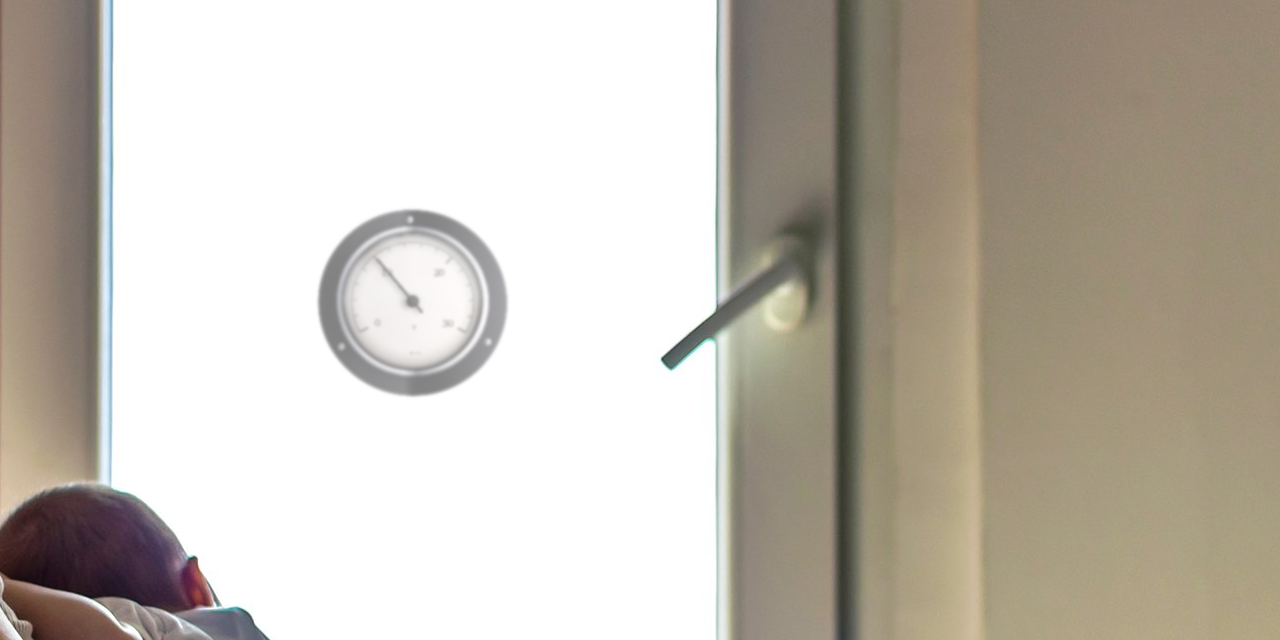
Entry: value=10 unit=V
